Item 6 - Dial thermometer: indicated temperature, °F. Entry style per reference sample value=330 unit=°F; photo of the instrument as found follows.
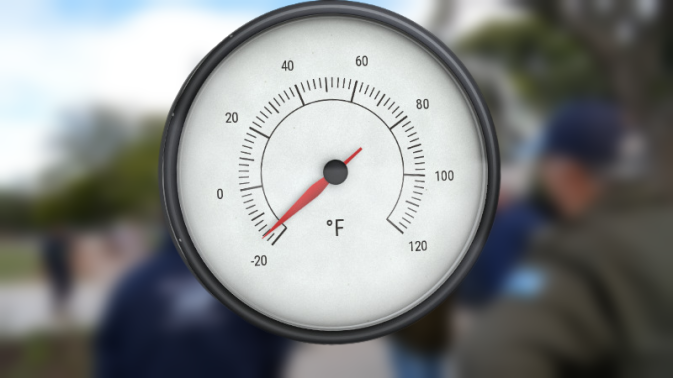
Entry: value=-16 unit=°F
